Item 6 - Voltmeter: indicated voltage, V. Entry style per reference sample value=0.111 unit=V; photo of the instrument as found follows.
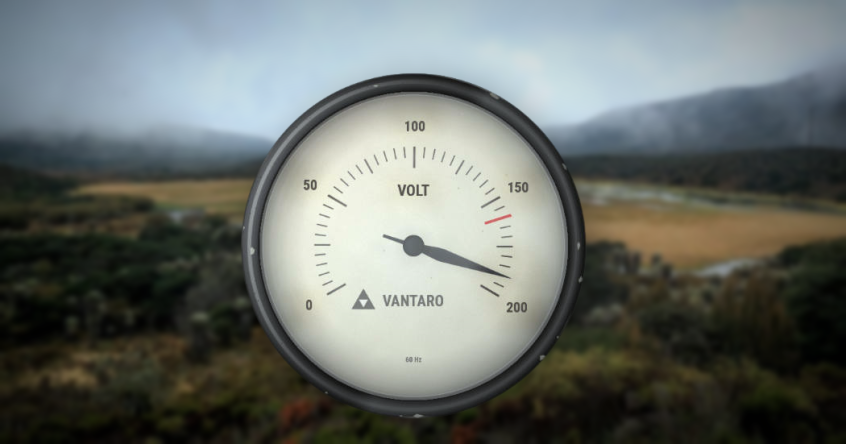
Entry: value=190 unit=V
